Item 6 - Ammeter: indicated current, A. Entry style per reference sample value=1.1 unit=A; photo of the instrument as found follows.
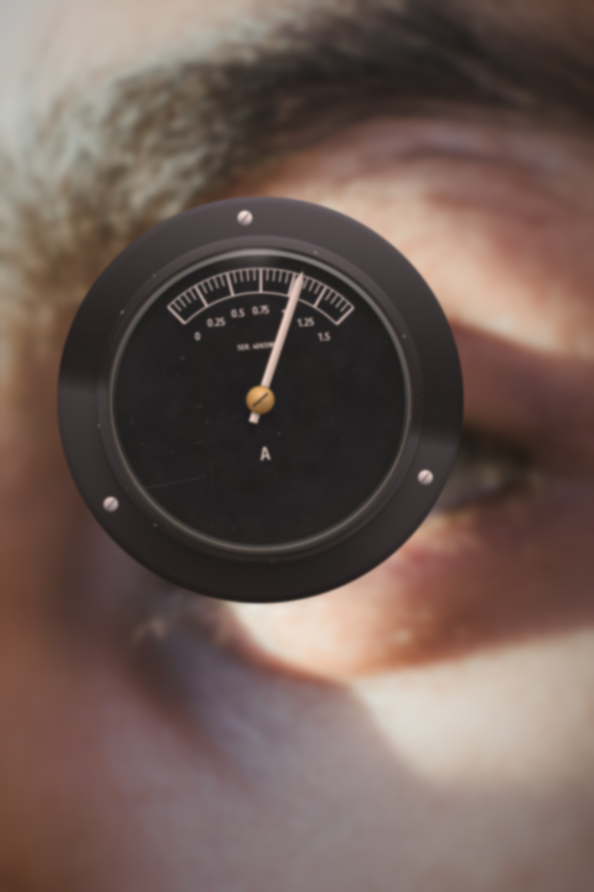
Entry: value=1.05 unit=A
